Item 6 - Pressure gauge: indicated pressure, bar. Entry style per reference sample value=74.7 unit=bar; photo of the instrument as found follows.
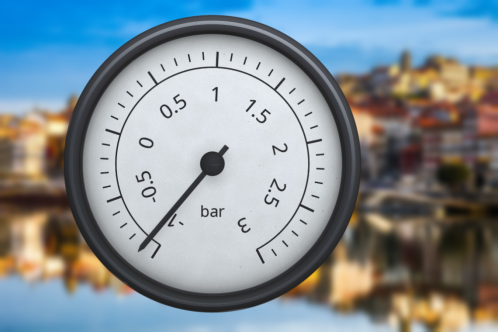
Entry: value=-0.9 unit=bar
